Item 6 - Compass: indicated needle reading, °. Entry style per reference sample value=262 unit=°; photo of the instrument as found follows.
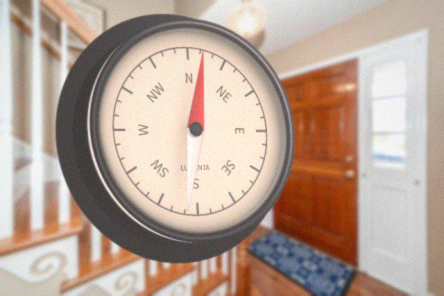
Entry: value=10 unit=°
